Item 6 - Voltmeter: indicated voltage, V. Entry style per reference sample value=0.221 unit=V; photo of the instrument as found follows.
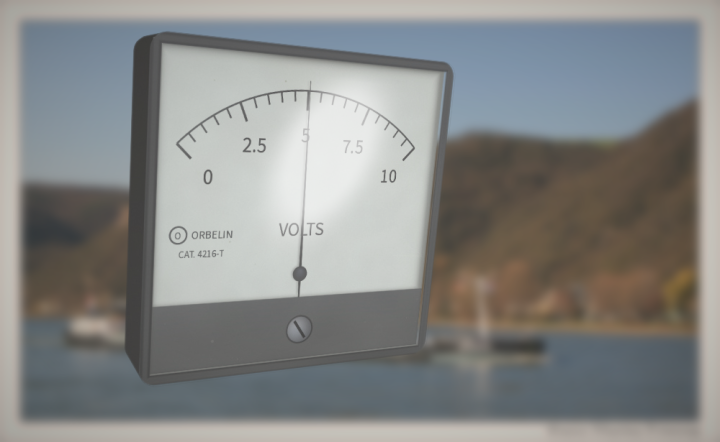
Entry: value=5 unit=V
